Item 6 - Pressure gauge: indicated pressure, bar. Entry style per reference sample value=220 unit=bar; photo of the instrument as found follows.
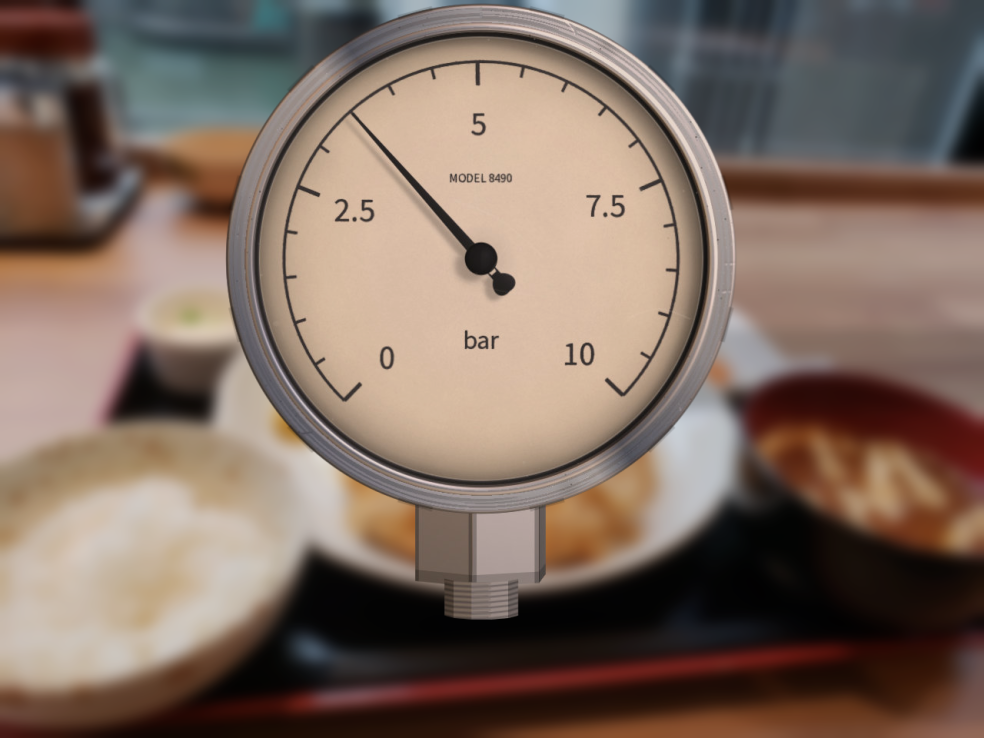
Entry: value=3.5 unit=bar
